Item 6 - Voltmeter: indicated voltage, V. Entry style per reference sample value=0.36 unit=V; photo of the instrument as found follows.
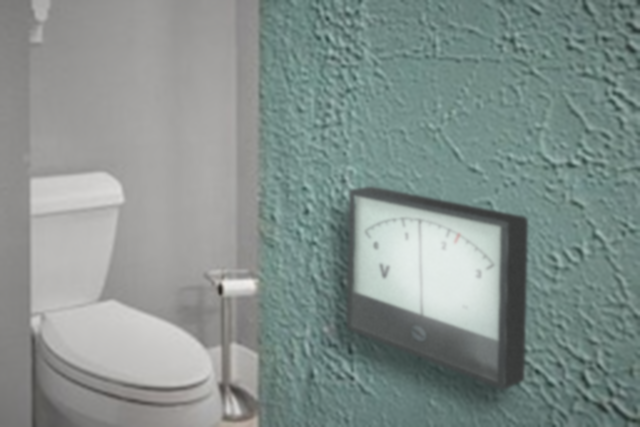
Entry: value=1.4 unit=V
